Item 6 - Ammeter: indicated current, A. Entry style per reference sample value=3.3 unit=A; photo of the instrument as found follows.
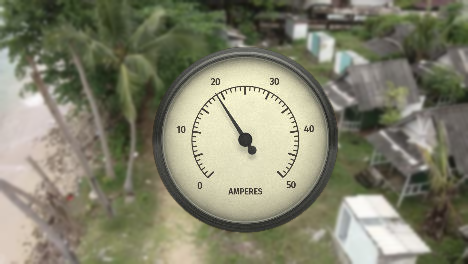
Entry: value=19 unit=A
